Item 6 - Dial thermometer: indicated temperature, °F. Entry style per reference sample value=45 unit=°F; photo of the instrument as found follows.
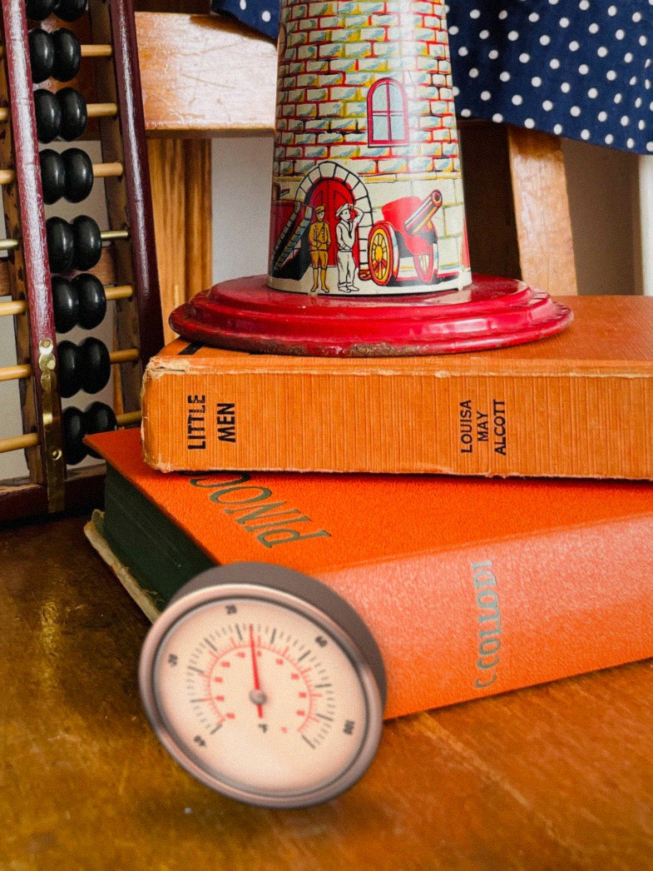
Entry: value=28 unit=°F
